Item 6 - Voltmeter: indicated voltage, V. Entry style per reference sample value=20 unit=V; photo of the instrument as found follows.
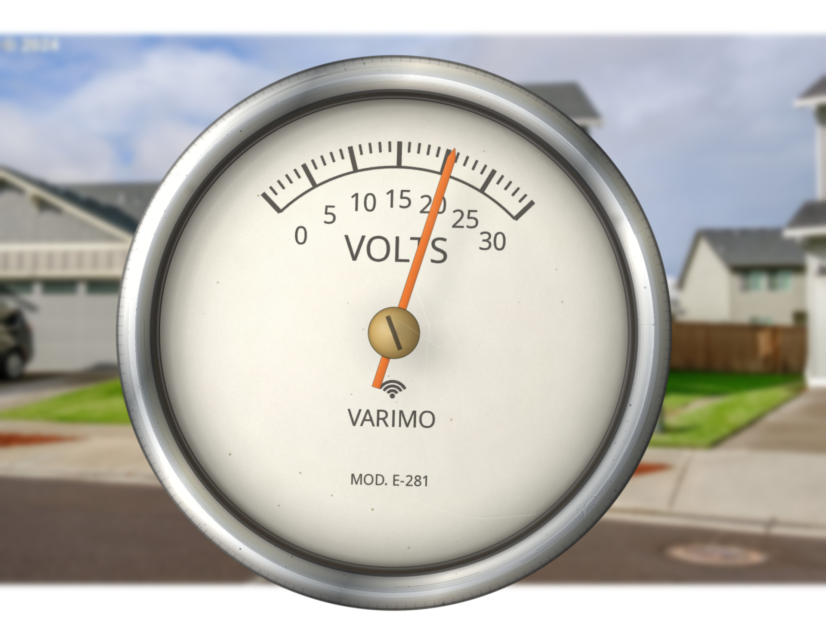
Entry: value=20.5 unit=V
